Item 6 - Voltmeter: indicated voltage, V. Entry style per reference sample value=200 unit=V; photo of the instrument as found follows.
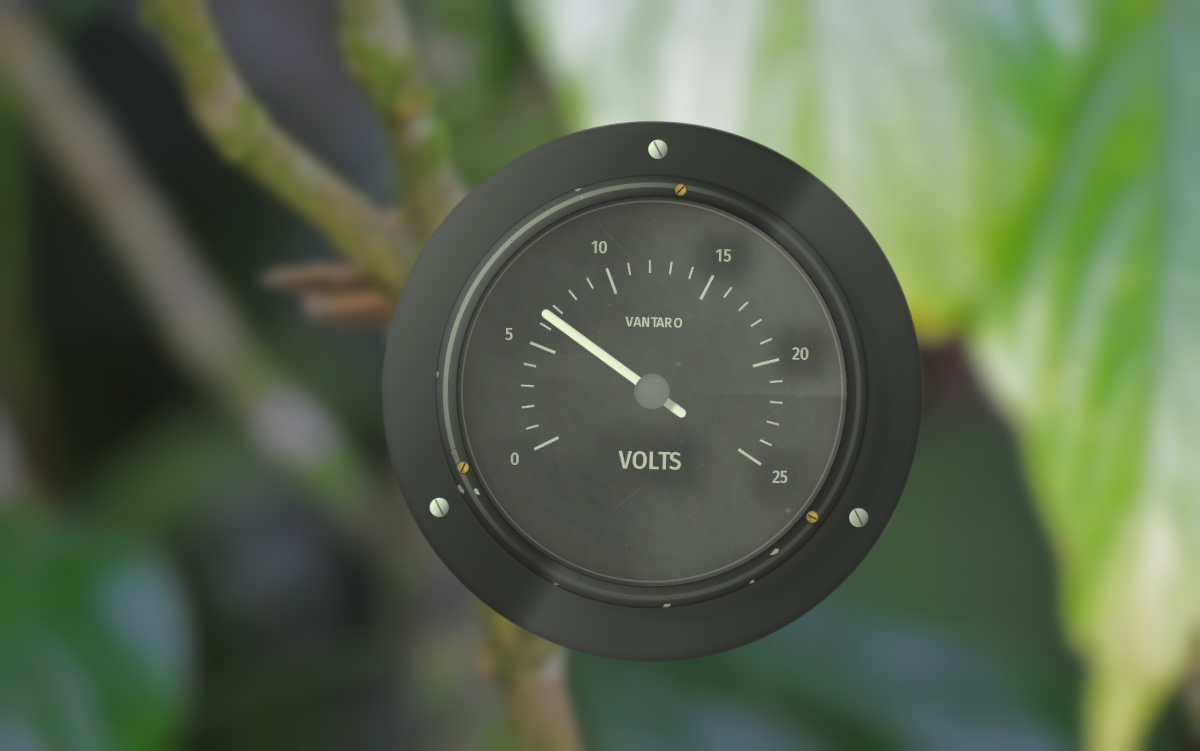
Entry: value=6.5 unit=V
